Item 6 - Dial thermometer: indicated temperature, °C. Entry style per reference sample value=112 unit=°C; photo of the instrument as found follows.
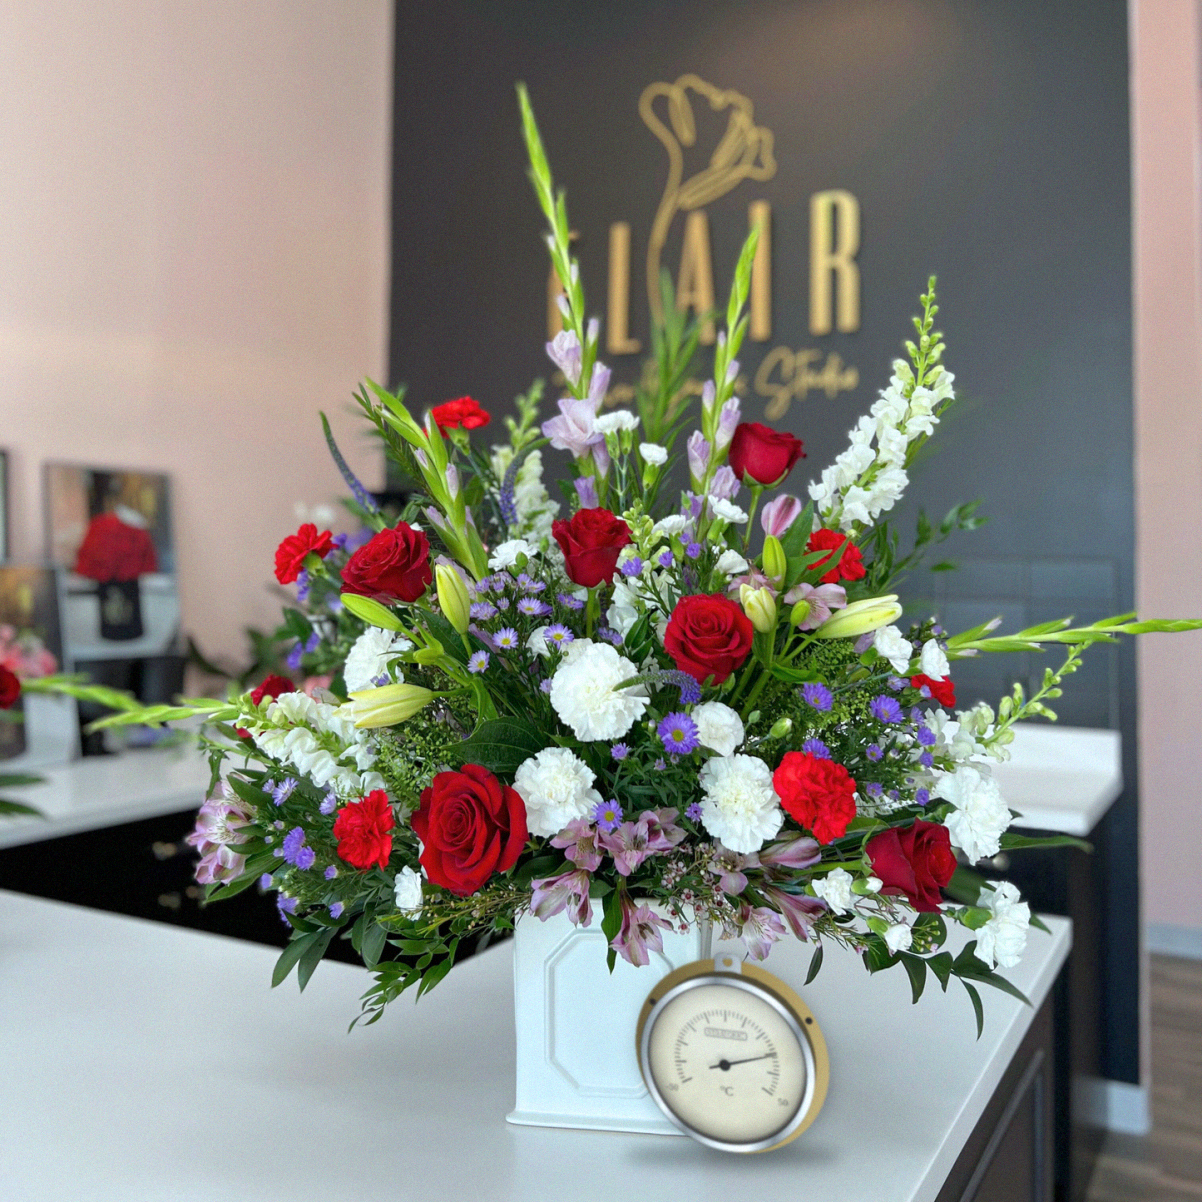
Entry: value=30 unit=°C
